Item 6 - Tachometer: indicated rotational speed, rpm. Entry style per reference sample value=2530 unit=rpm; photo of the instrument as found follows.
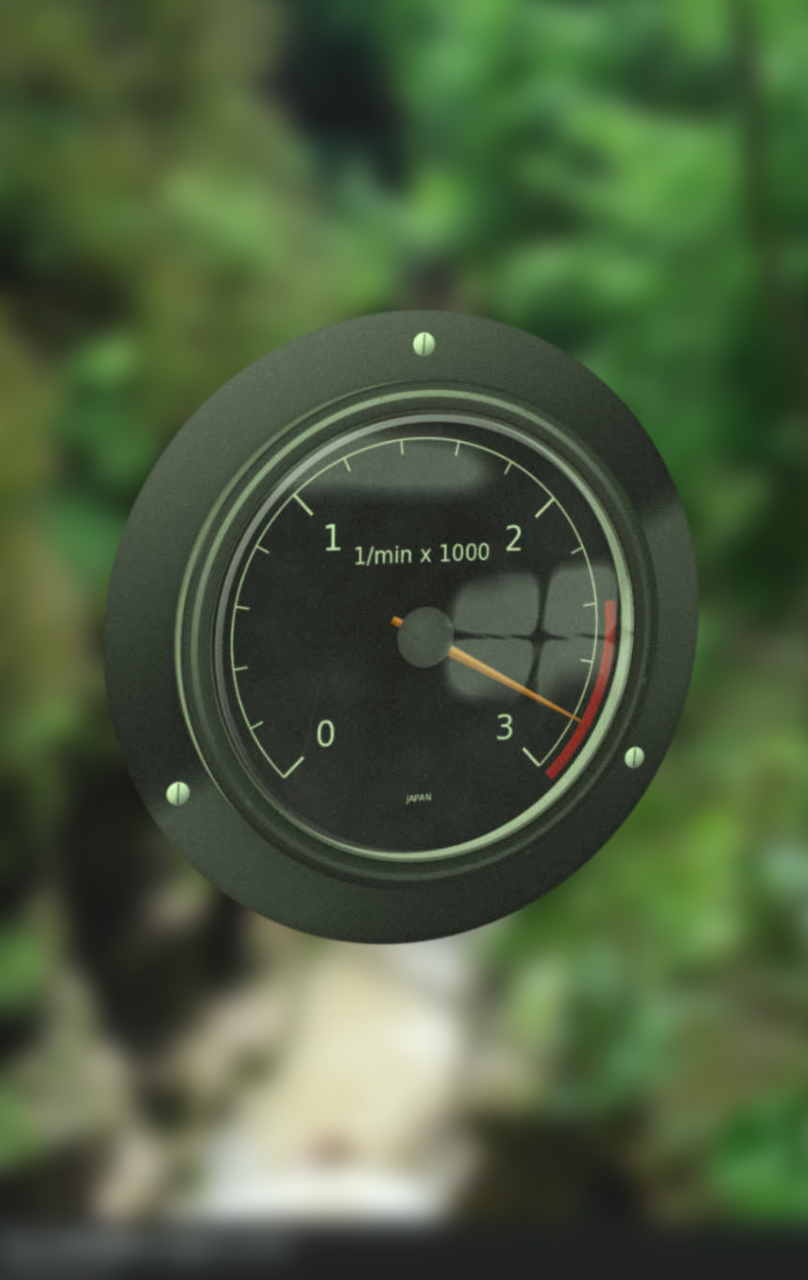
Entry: value=2800 unit=rpm
